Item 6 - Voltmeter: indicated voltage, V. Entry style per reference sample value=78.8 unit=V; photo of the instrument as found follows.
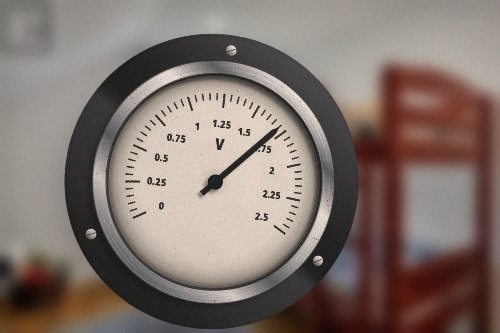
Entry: value=1.7 unit=V
